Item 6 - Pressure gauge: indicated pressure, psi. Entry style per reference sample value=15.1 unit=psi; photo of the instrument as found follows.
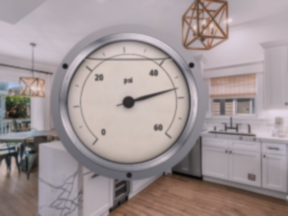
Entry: value=47.5 unit=psi
